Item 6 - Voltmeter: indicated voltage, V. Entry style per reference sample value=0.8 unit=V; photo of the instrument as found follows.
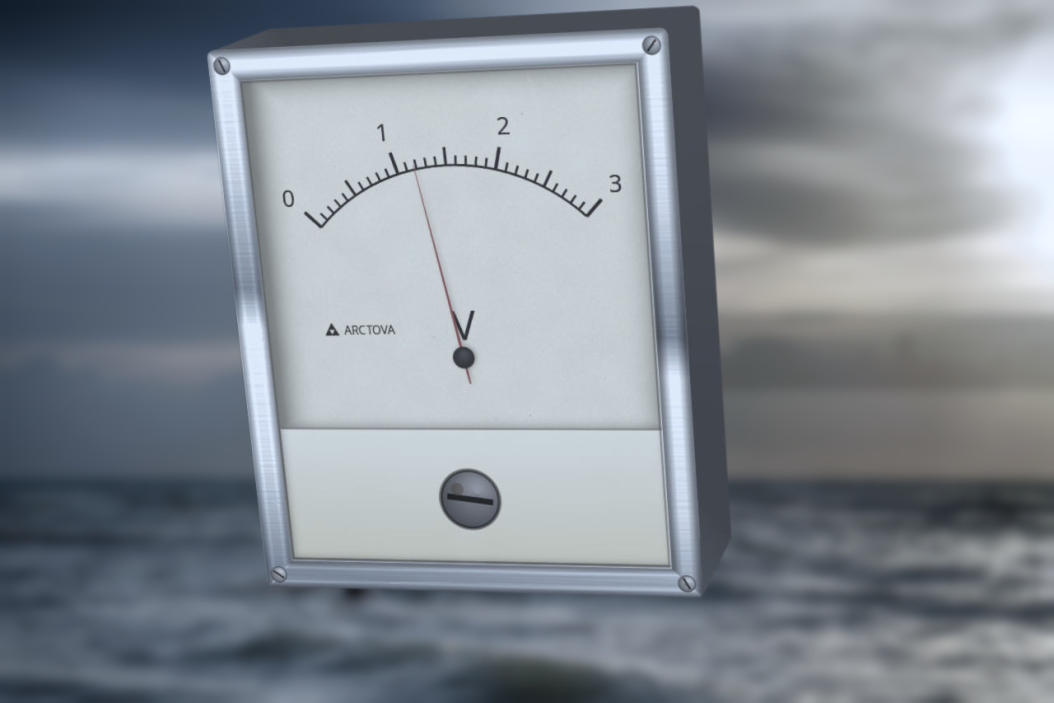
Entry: value=1.2 unit=V
